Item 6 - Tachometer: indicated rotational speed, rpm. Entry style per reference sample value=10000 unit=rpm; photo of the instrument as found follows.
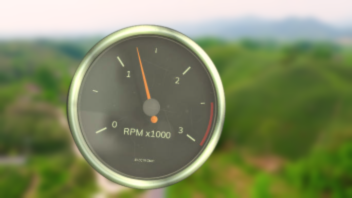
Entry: value=1250 unit=rpm
